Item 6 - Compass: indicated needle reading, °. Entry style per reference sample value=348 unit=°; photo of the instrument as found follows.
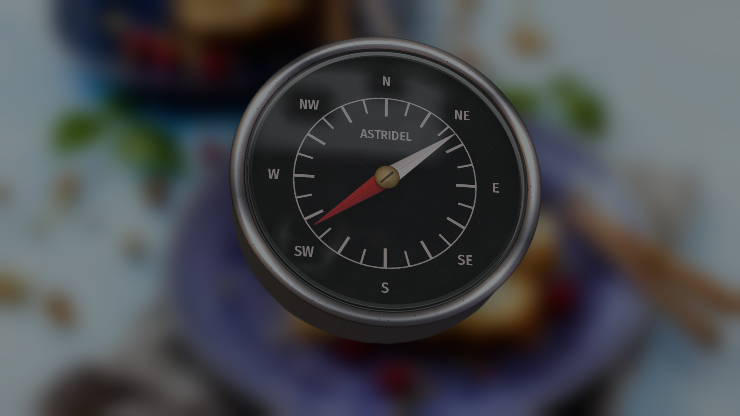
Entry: value=232.5 unit=°
